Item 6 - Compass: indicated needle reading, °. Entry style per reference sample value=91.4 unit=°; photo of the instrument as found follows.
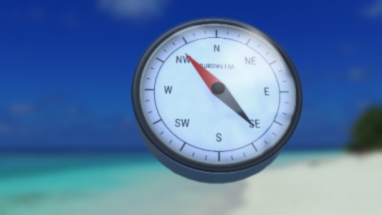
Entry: value=320 unit=°
